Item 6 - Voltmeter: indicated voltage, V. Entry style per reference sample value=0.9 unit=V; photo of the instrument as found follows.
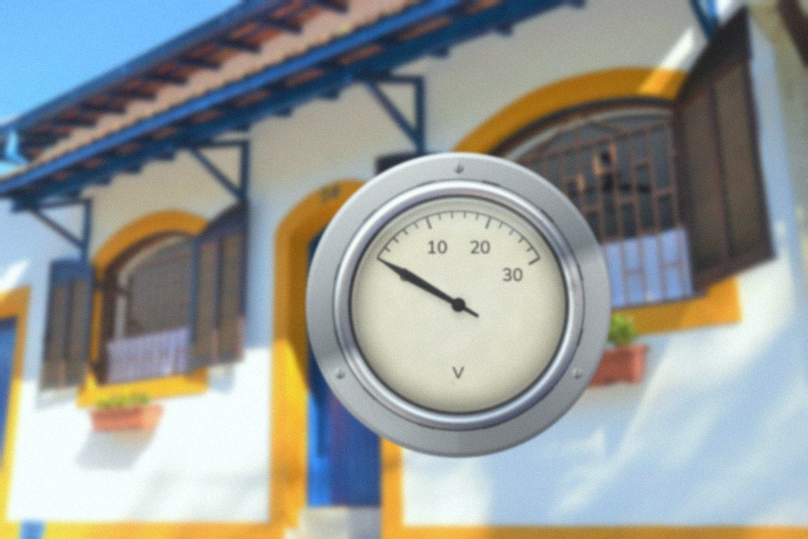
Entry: value=0 unit=V
